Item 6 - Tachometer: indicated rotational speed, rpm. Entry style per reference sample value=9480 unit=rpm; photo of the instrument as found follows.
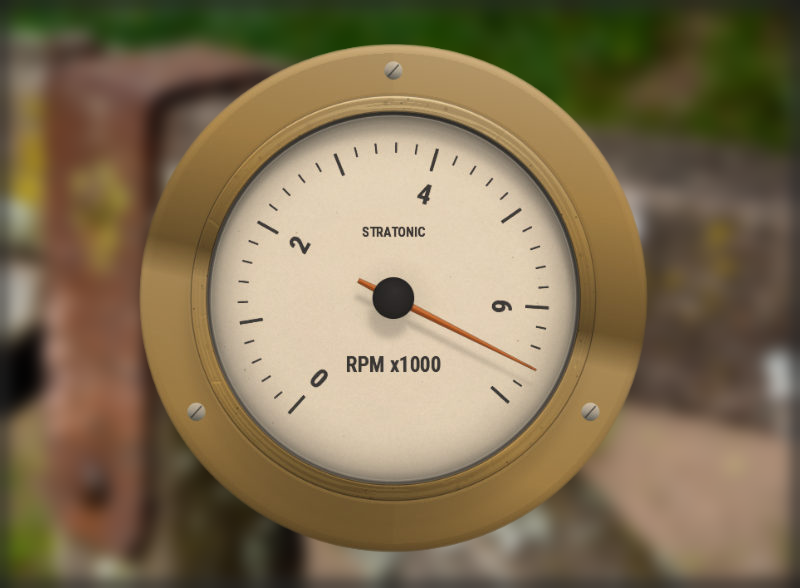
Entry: value=6600 unit=rpm
